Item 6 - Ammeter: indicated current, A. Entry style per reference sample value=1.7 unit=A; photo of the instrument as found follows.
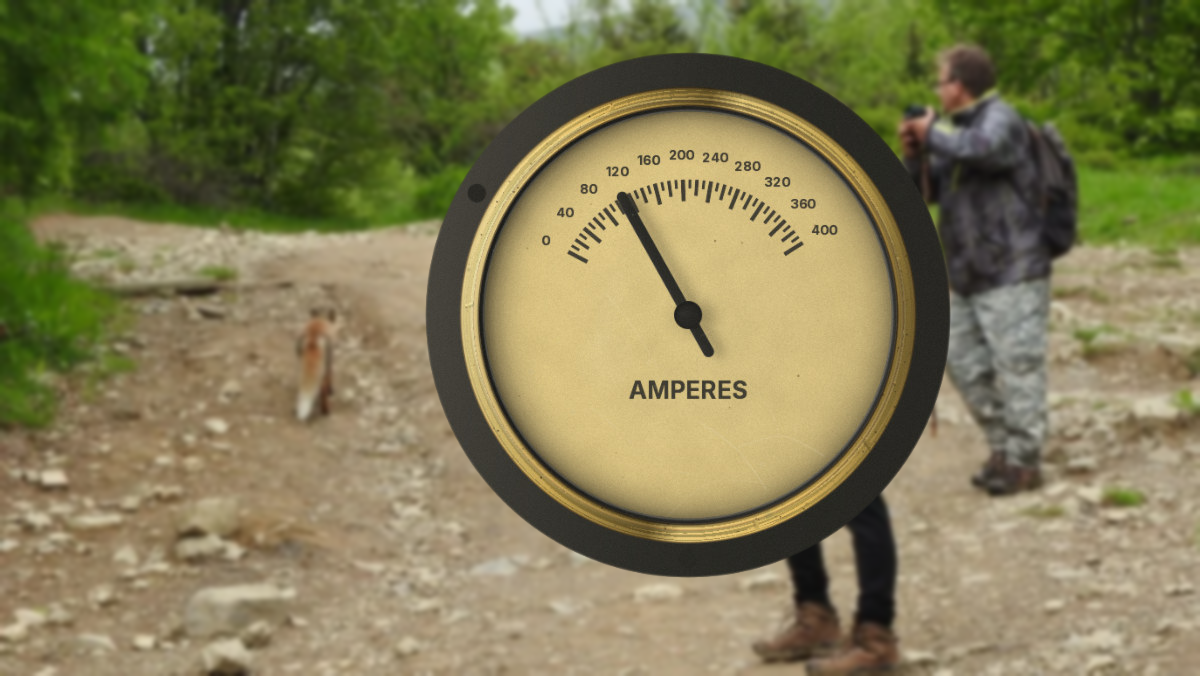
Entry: value=110 unit=A
